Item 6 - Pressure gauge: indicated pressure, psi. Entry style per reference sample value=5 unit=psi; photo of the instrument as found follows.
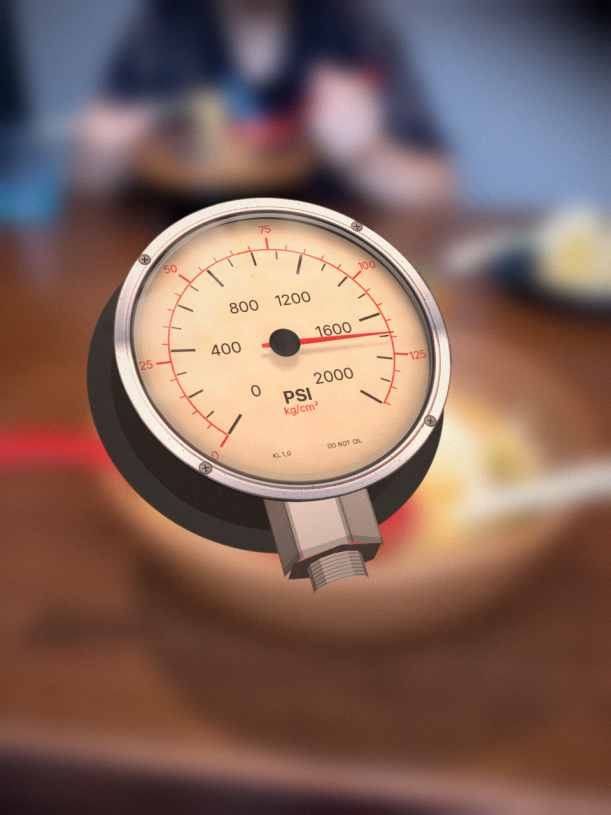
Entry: value=1700 unit=psi
